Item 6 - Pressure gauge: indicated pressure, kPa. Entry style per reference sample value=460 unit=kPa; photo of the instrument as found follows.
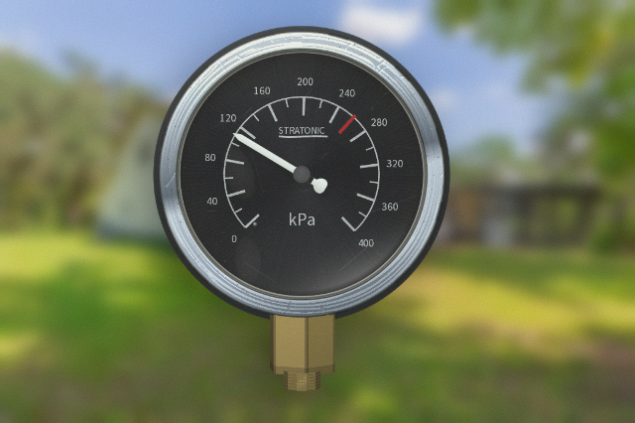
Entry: value=110 unit=kPa
